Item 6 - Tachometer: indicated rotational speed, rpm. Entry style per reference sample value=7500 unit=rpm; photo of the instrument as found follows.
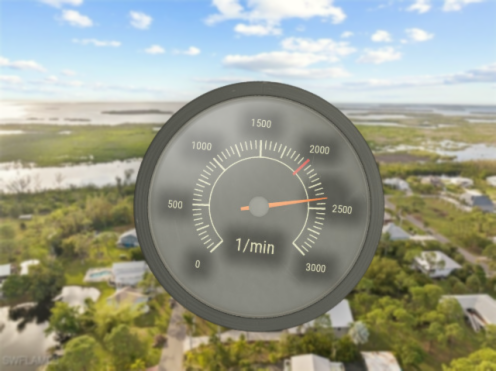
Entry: value=2400 unit=rpm
